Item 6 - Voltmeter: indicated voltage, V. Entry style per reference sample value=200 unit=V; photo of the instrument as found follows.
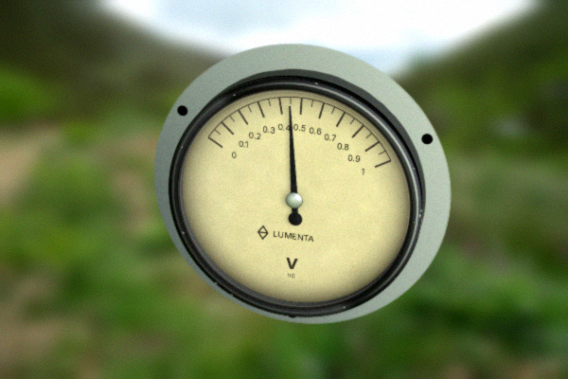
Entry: value=0.45 unit=V
